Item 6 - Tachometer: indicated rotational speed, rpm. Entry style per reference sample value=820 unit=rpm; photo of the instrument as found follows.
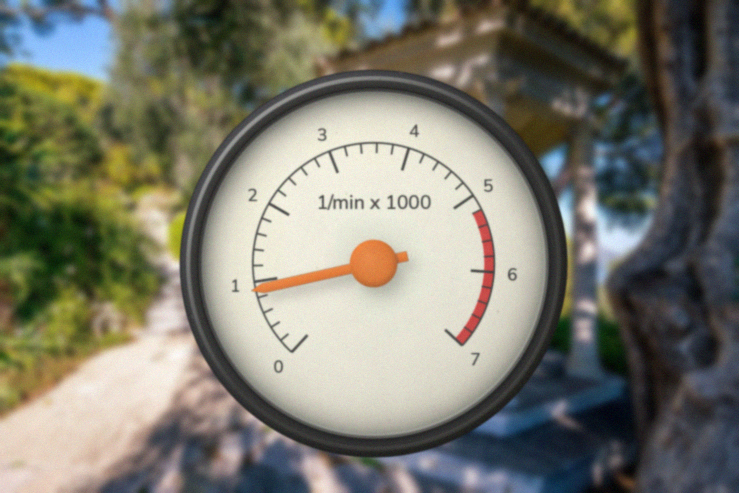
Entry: value=900 unit=rpm
